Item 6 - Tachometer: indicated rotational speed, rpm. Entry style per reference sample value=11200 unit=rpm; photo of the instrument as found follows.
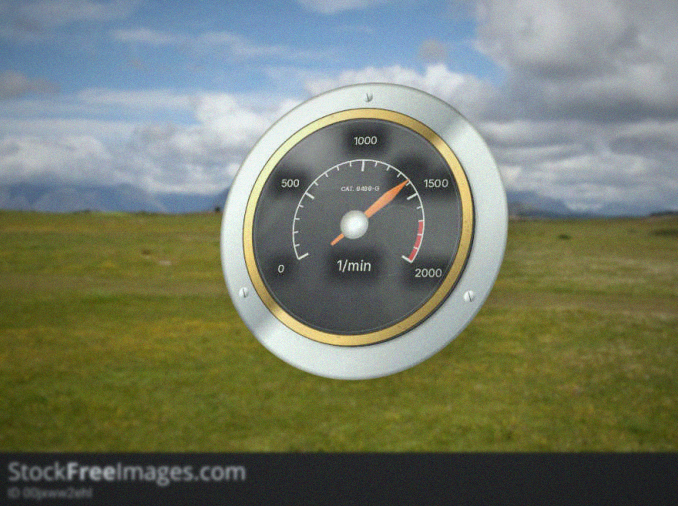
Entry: value=1400 unit=rpm
